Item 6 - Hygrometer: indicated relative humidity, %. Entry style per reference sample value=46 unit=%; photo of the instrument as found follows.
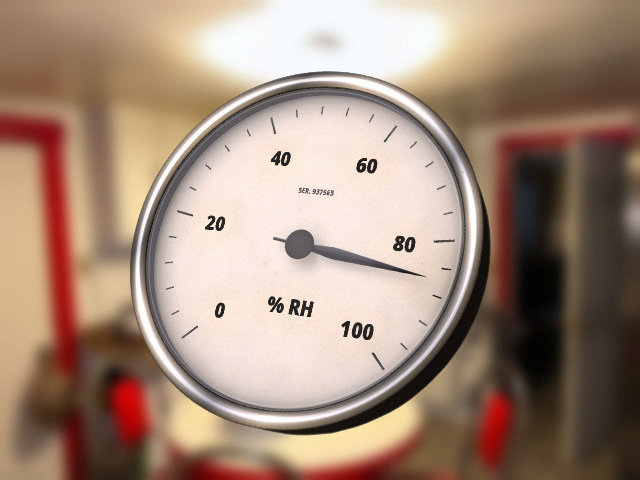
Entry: value=86 unit=%
